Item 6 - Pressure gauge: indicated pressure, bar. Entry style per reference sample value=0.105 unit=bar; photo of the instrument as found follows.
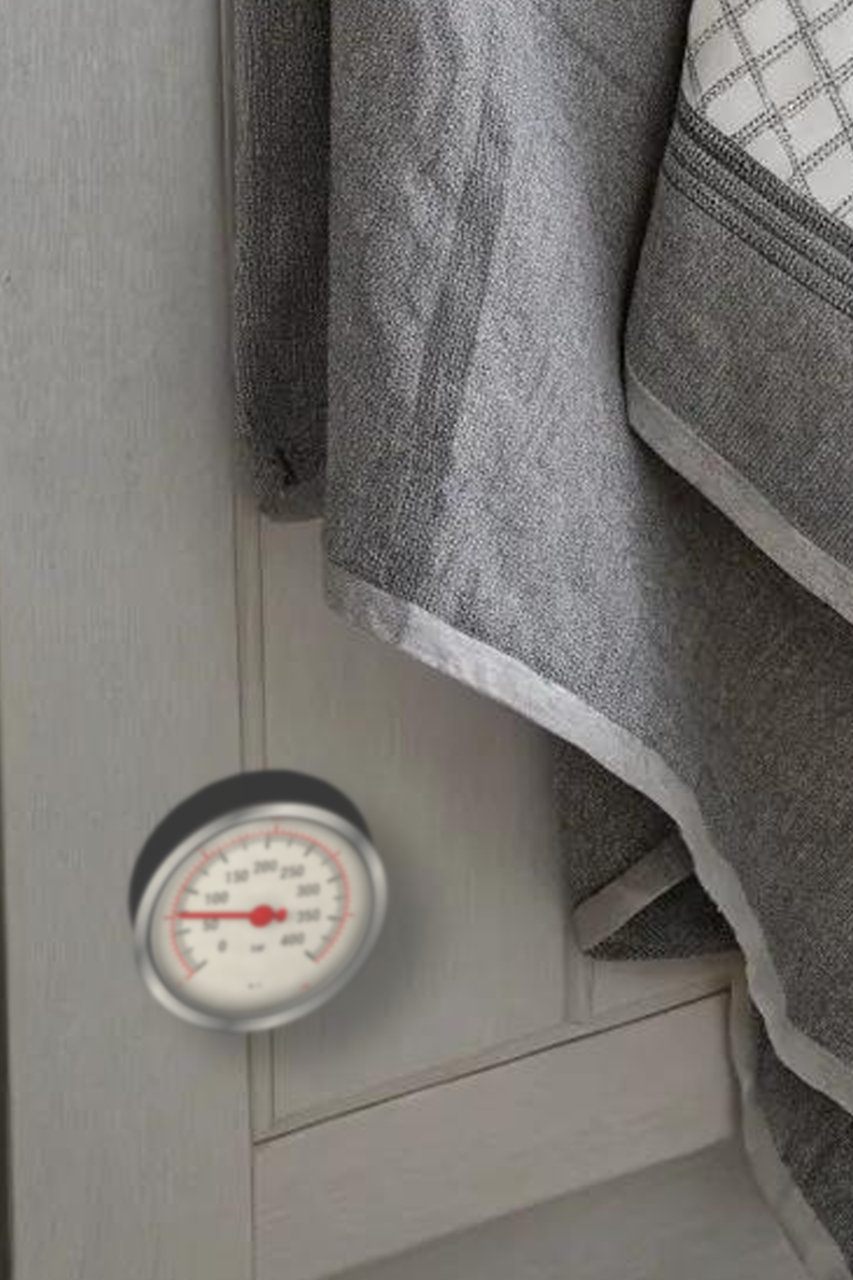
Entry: value=75 unit=bar
